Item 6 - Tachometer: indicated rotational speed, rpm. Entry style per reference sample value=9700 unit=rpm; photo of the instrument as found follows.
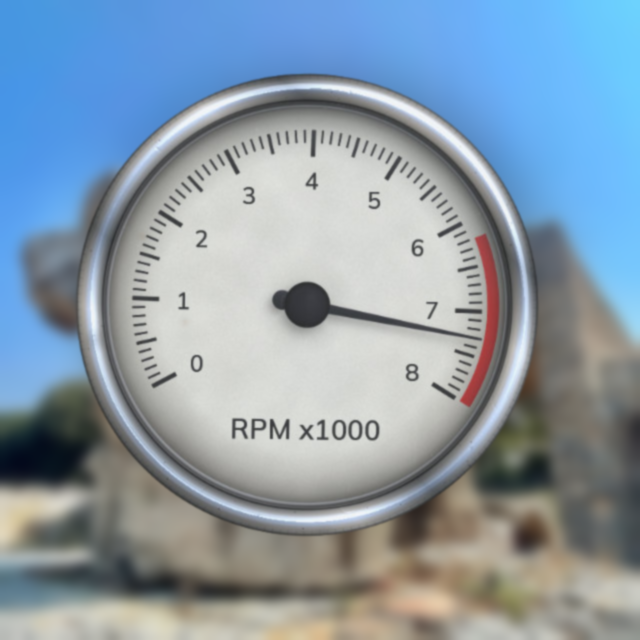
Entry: value=7300 unit=rpm
